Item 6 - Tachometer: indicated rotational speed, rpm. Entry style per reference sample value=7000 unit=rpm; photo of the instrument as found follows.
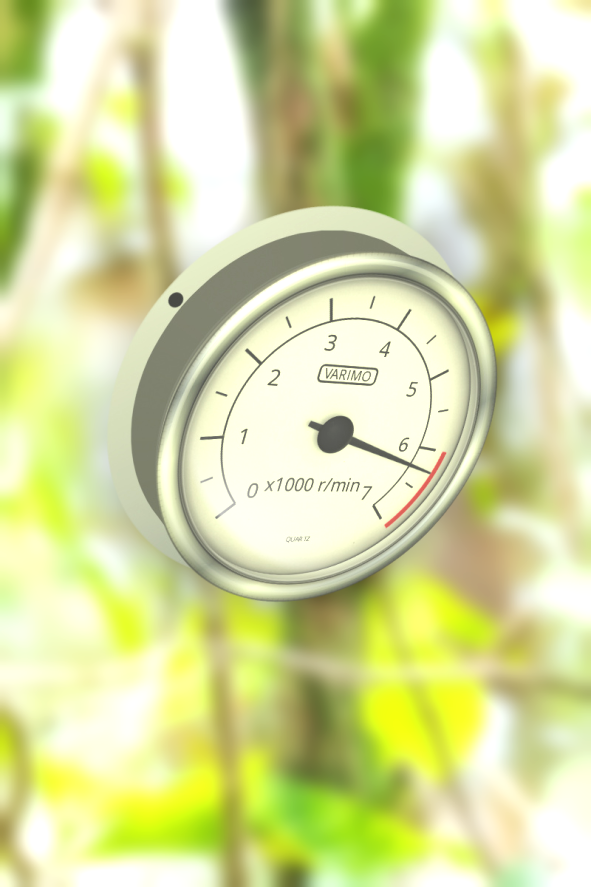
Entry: value=6250 unit=rpm
